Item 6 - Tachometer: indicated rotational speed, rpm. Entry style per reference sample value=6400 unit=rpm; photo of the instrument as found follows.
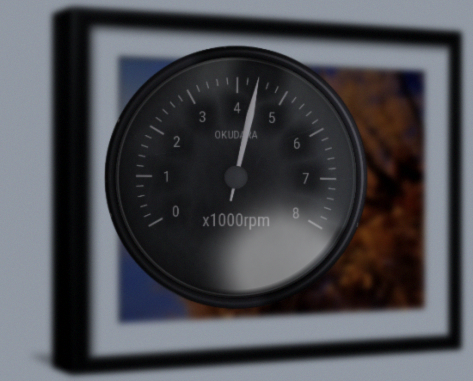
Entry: value=4400 unit=rpm
